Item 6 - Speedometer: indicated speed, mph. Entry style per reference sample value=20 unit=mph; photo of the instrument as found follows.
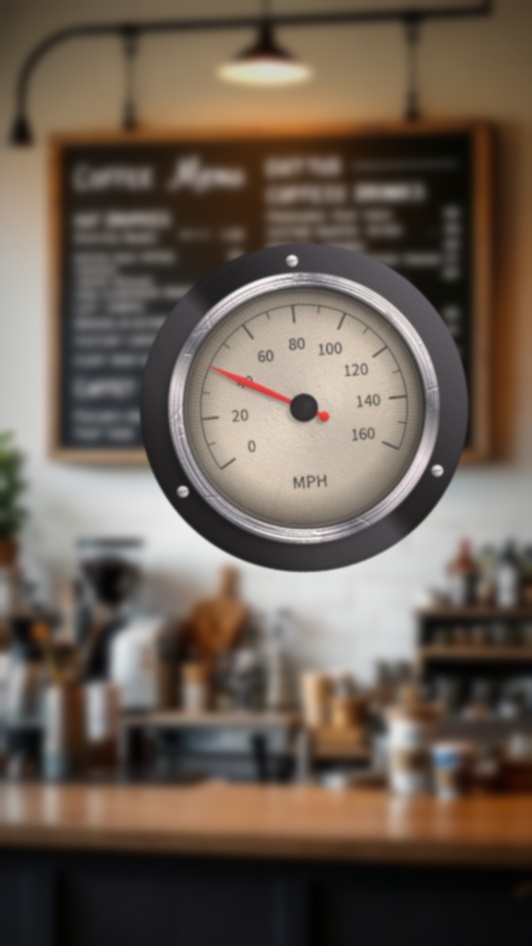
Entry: value=40 unit=mph
